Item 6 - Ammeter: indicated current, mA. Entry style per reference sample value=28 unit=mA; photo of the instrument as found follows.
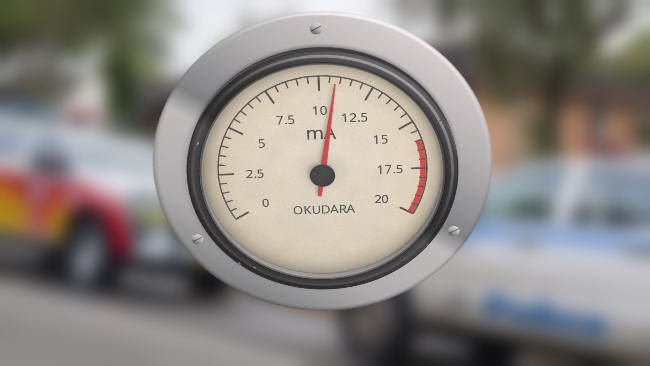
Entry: value=10.75 unit=mA
